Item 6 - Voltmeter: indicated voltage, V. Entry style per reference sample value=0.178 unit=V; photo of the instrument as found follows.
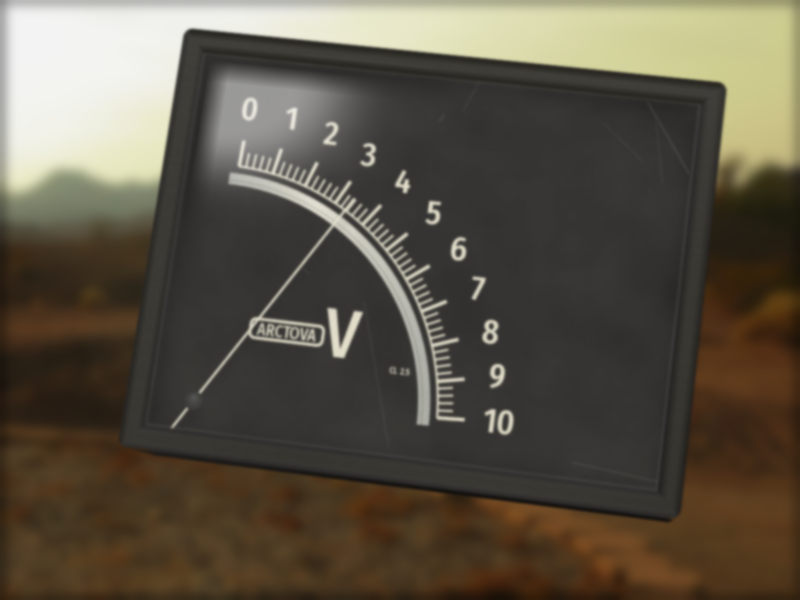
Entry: value=3.4 unit=V
